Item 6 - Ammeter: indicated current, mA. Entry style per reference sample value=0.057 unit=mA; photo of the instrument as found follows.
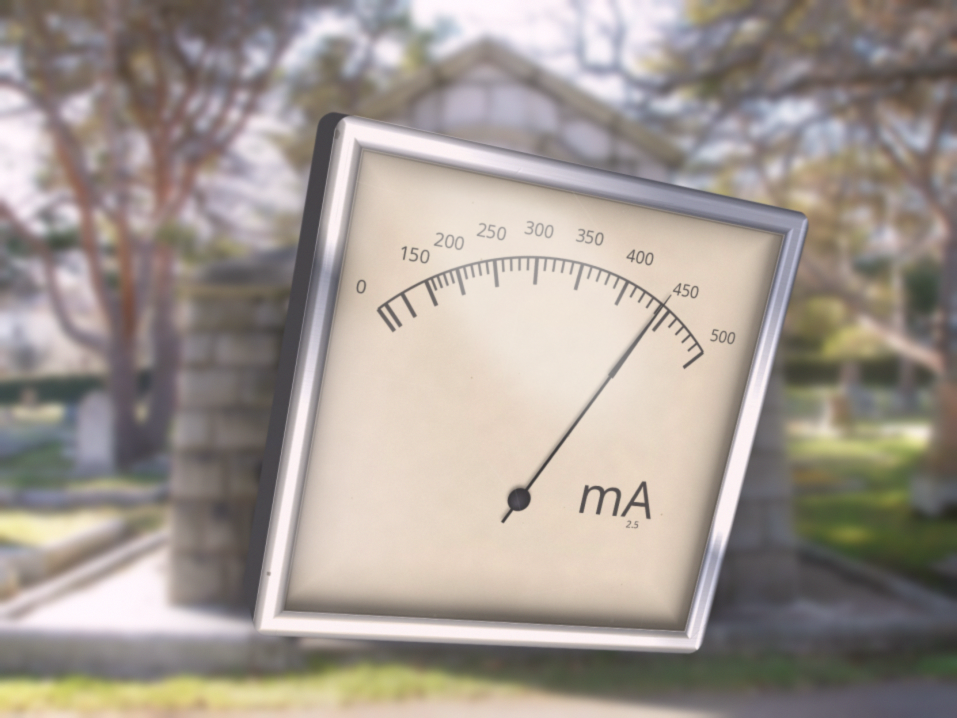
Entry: value=440 unit=mA
